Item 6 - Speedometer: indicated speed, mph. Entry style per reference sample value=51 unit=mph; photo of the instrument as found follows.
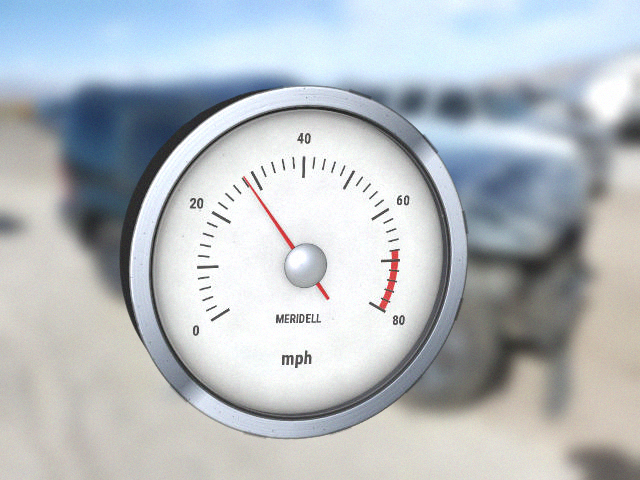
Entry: value=28 unit=mph
